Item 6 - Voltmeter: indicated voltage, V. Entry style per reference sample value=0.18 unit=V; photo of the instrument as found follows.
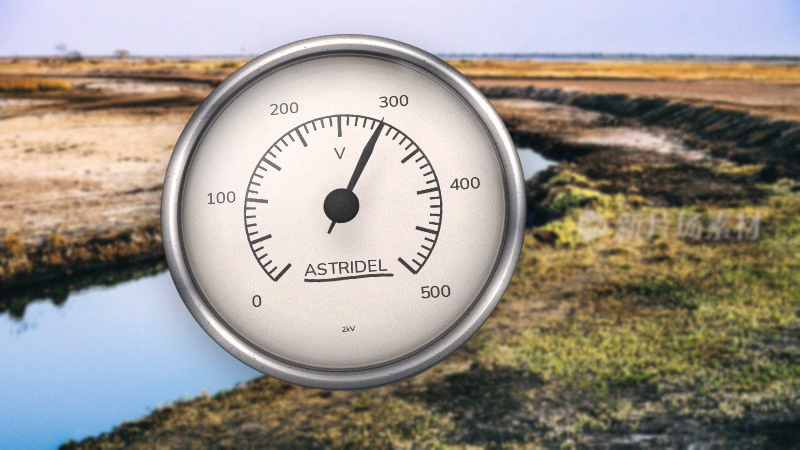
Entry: value=300 unit=V
